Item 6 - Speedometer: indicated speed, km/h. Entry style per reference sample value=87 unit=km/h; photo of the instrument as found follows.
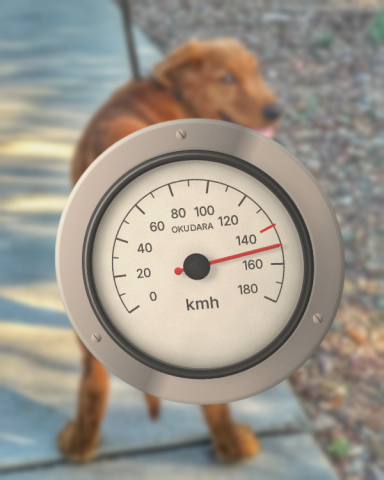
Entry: value=150 unit=km/h
